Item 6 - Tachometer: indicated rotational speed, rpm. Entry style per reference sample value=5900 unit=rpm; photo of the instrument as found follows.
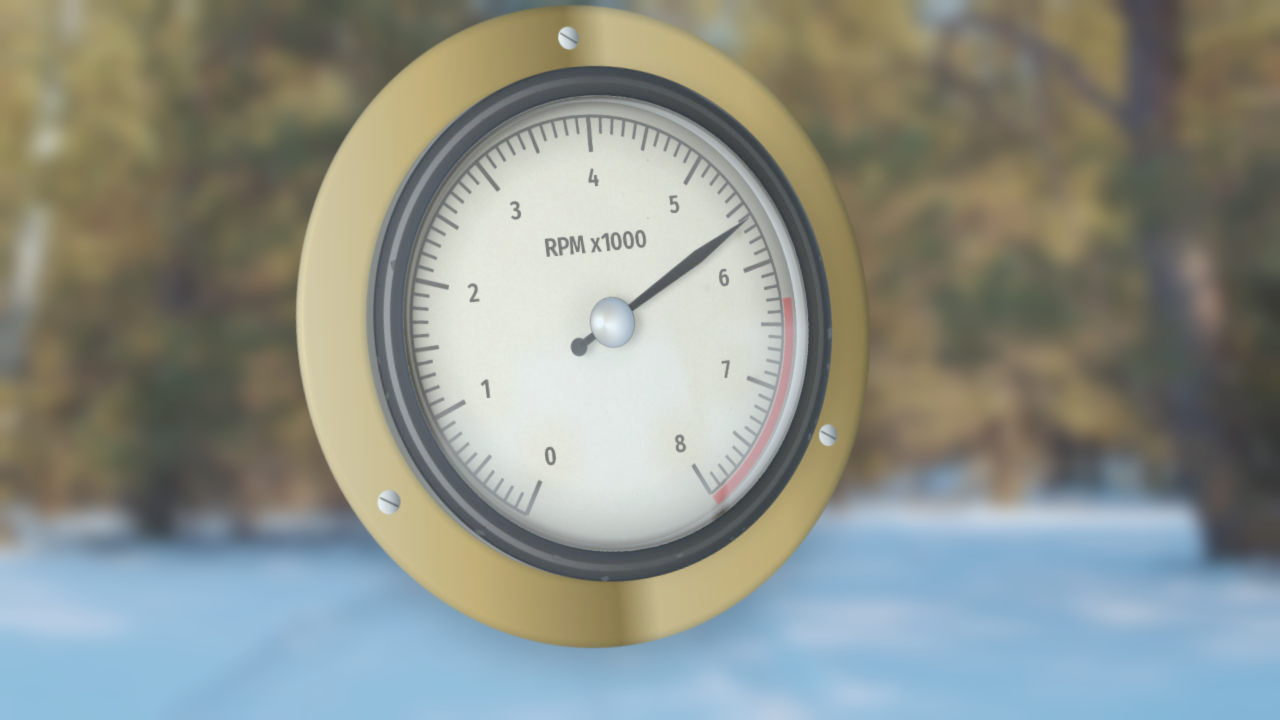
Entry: value=5600 unit=rpm
